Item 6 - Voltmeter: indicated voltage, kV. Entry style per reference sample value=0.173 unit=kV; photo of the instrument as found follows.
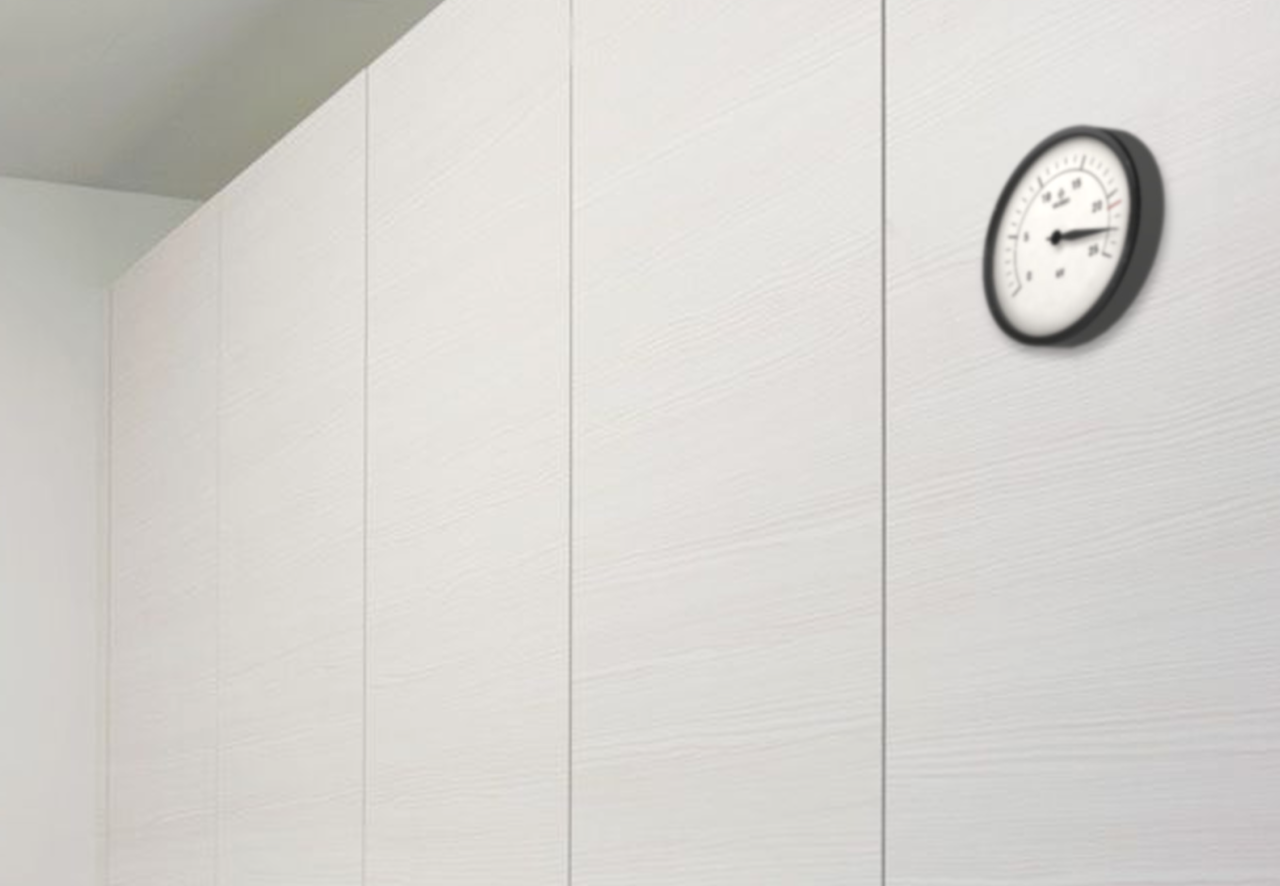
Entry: value=23 unit=kV
